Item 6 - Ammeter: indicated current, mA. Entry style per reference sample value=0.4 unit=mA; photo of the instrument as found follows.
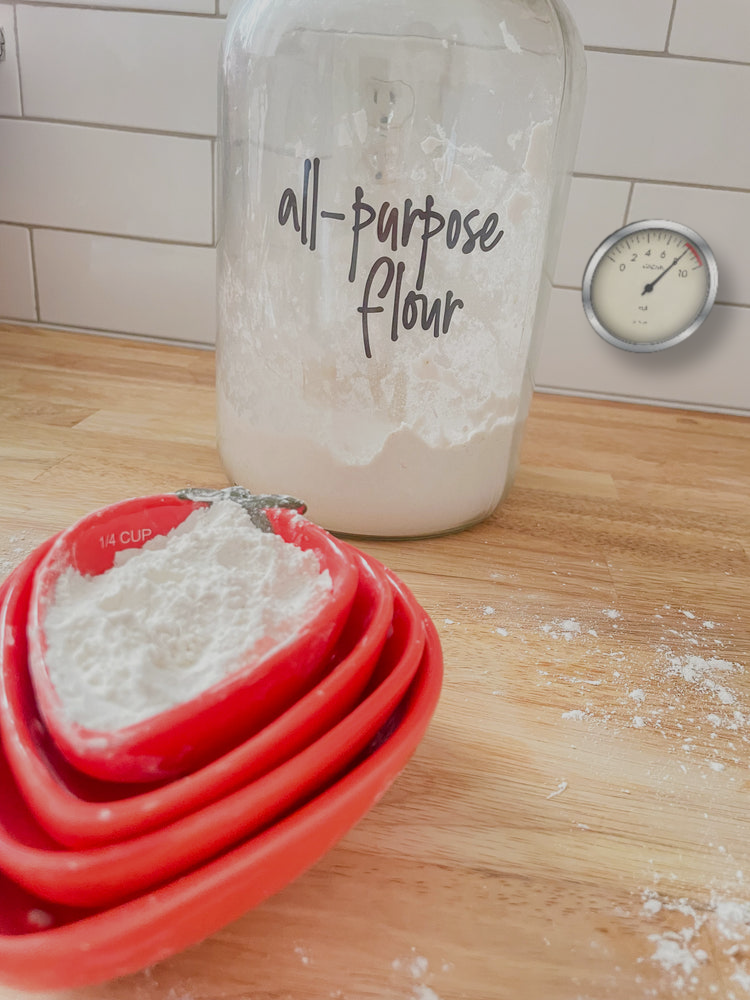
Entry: value=8 unit=mA
